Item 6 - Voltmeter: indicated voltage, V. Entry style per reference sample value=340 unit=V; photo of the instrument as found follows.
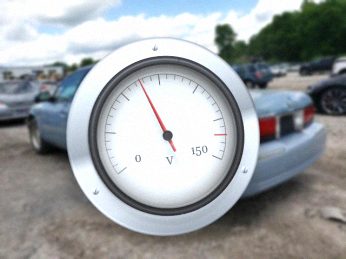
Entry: value=62.5 unit=V
